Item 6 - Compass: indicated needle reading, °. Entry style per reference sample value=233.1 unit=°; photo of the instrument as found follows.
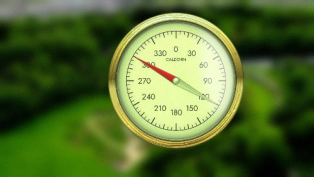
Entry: value=300 unit=°
